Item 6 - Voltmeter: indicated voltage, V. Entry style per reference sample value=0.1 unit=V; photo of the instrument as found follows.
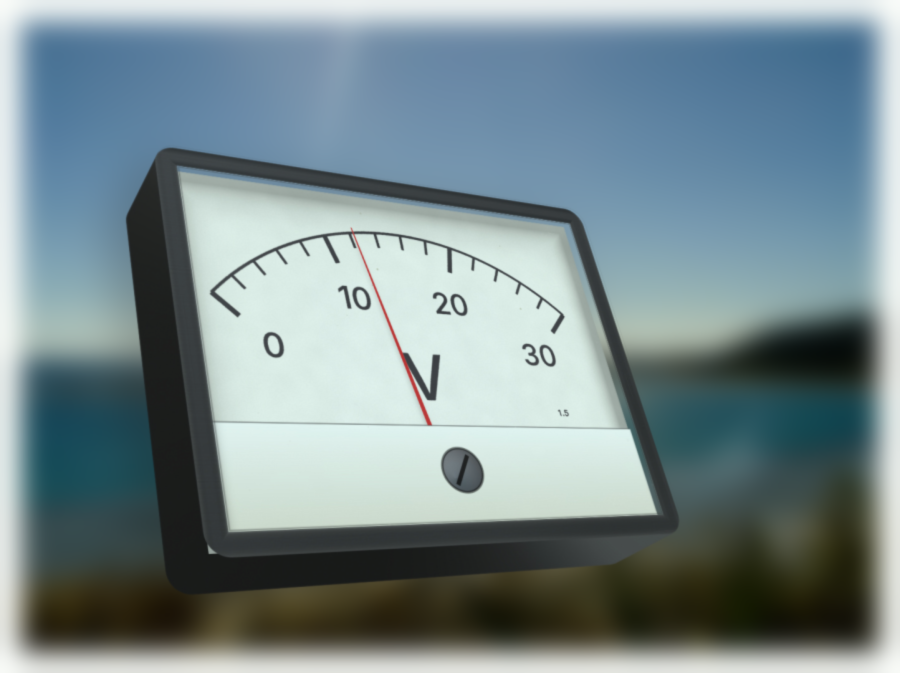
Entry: value=12 unit=V
